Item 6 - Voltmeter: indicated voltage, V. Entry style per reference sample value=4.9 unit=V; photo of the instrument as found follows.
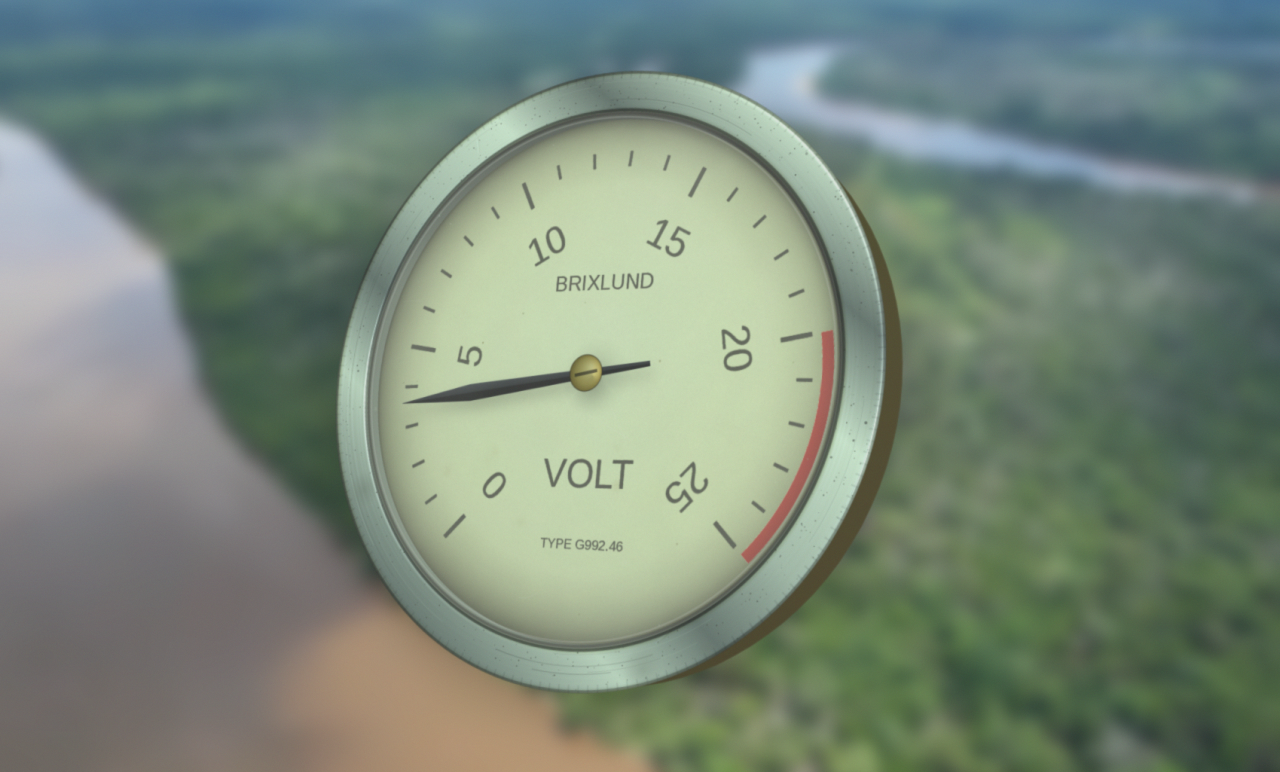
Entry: value=3.5 unit=V
